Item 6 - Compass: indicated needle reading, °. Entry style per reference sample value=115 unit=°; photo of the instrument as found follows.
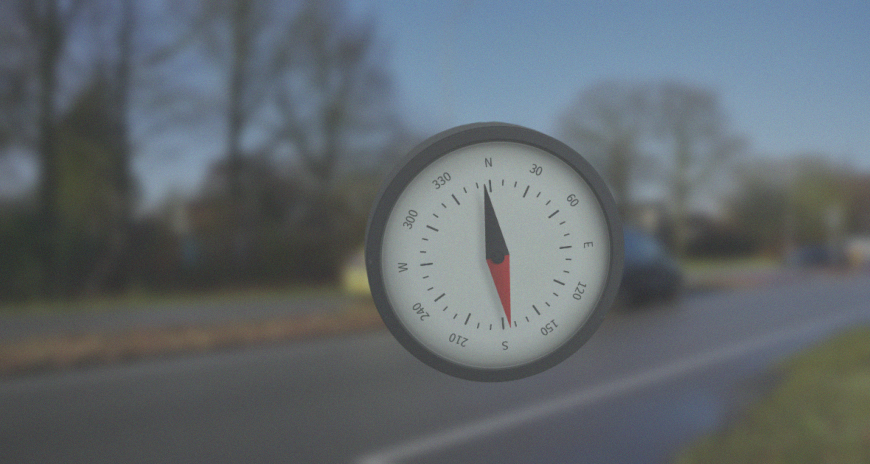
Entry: value=175 unit=°
